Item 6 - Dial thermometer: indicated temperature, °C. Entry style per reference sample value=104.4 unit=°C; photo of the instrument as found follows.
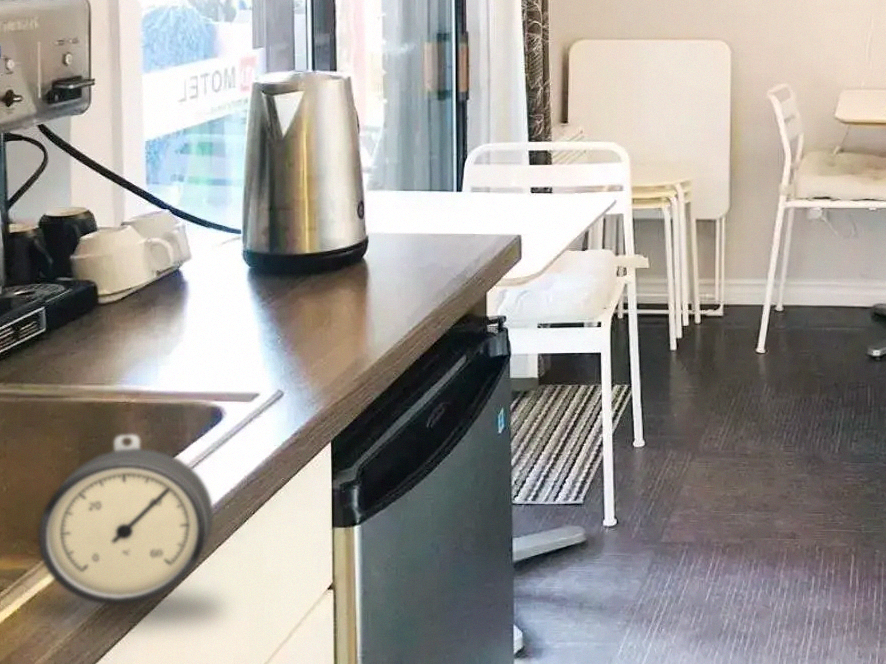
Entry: value=40 unit=°C
